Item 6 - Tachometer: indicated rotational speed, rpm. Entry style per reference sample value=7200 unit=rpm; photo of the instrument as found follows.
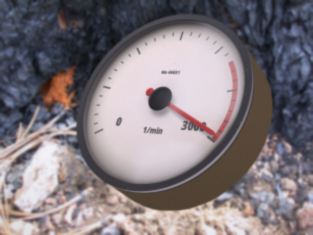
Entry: value=2950 unit=rpm
